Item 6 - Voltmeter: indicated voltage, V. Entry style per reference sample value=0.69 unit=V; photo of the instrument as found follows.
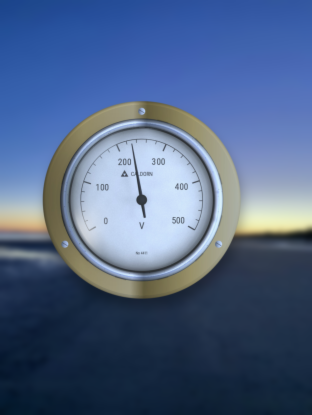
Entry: value=230 unit=V
